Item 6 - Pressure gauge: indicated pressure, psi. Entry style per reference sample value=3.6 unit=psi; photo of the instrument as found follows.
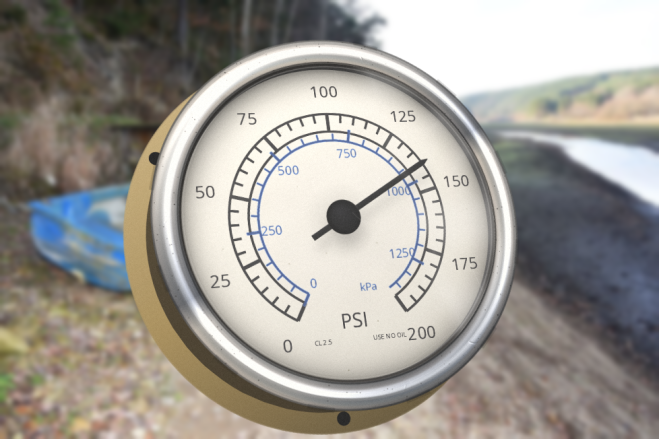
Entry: value=140 unit=psi
